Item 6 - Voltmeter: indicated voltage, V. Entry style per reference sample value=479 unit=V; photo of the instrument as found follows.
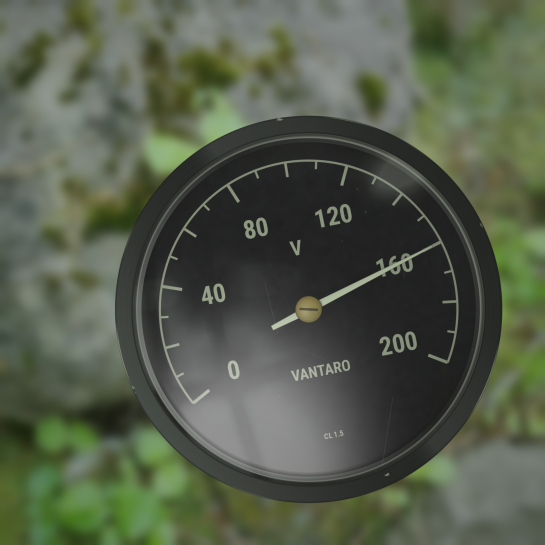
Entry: value=160 unit=V
